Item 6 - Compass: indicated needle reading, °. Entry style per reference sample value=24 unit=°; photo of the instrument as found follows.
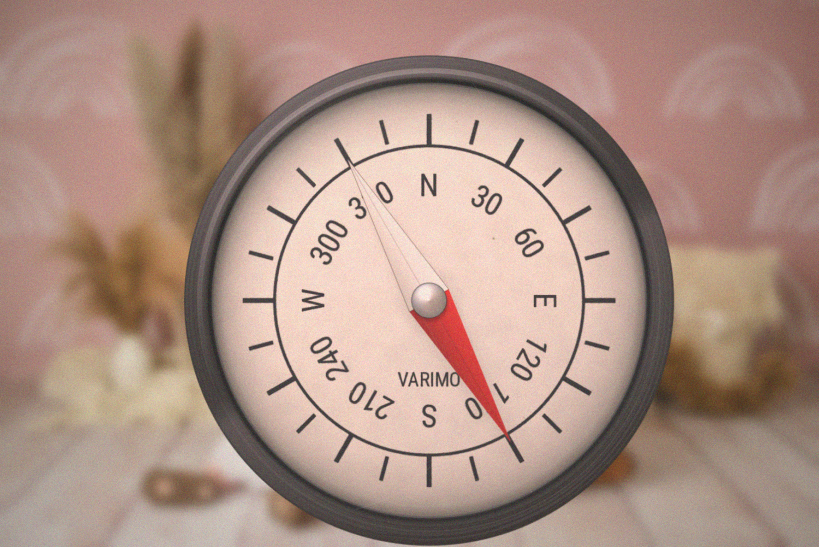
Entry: value=150 unit=°
